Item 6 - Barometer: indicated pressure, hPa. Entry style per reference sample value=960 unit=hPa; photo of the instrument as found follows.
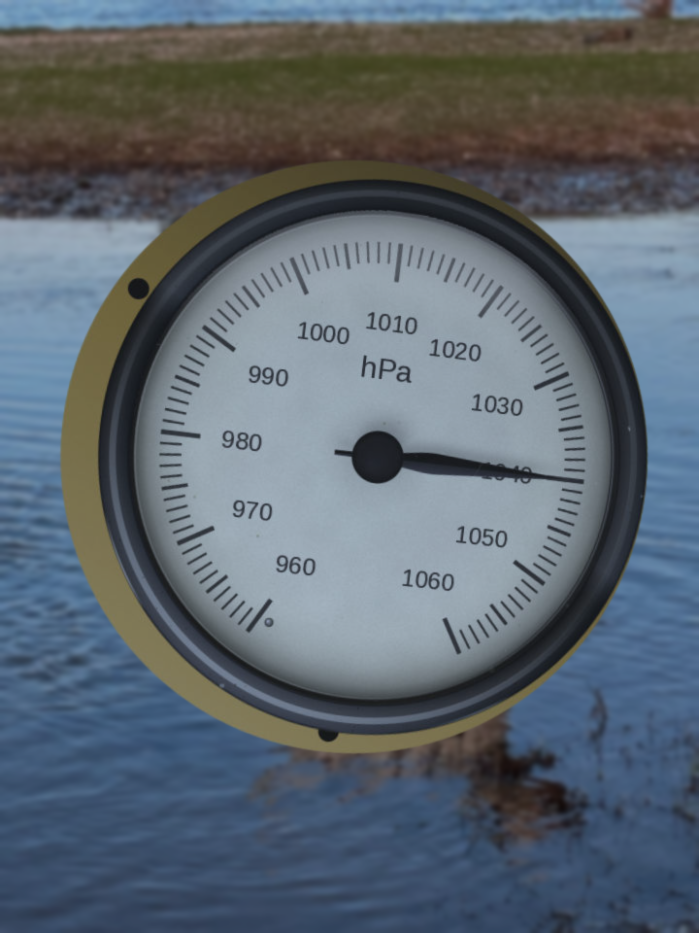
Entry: value=1040 unit=hPa
